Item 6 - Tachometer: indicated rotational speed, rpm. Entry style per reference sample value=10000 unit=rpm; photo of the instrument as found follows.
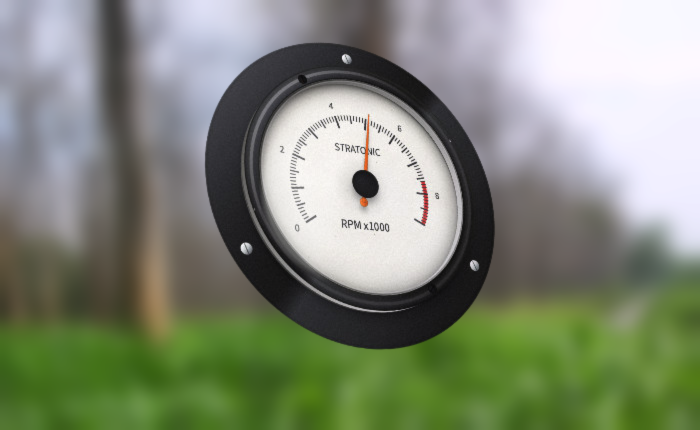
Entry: value=5000 unit=rpm
